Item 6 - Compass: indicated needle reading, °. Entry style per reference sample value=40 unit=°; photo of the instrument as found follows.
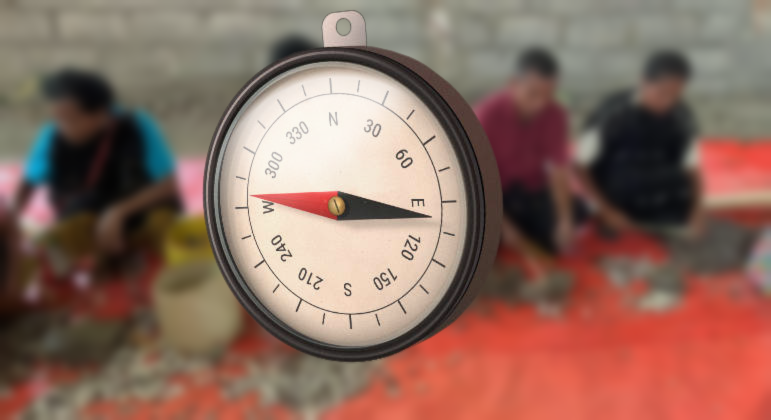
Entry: value=277.5 unit=°
